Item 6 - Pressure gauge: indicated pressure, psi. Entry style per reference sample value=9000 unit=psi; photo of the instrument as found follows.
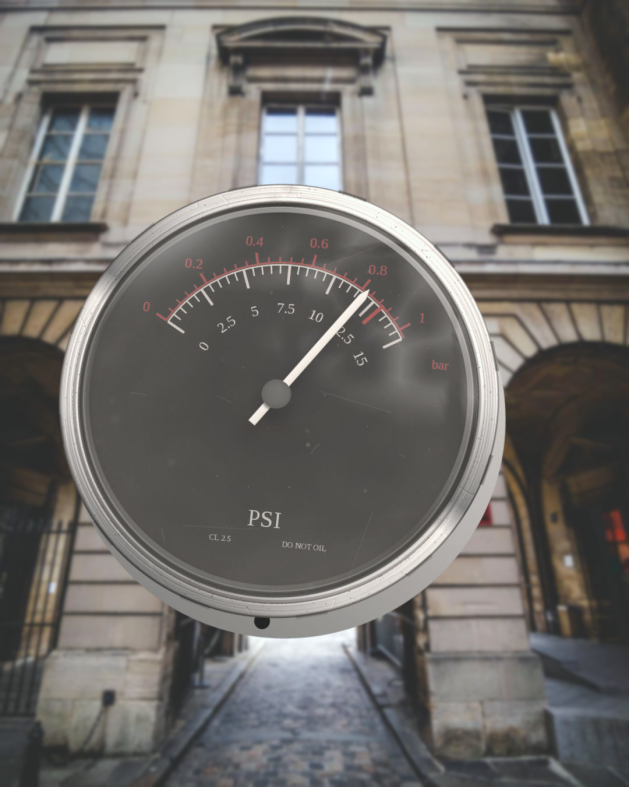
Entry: value=12 unit=psi
